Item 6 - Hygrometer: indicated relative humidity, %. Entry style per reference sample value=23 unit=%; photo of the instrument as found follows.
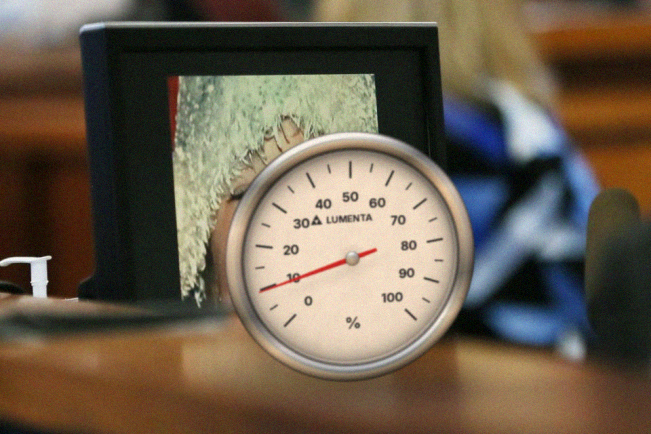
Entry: value=10 unit=%
